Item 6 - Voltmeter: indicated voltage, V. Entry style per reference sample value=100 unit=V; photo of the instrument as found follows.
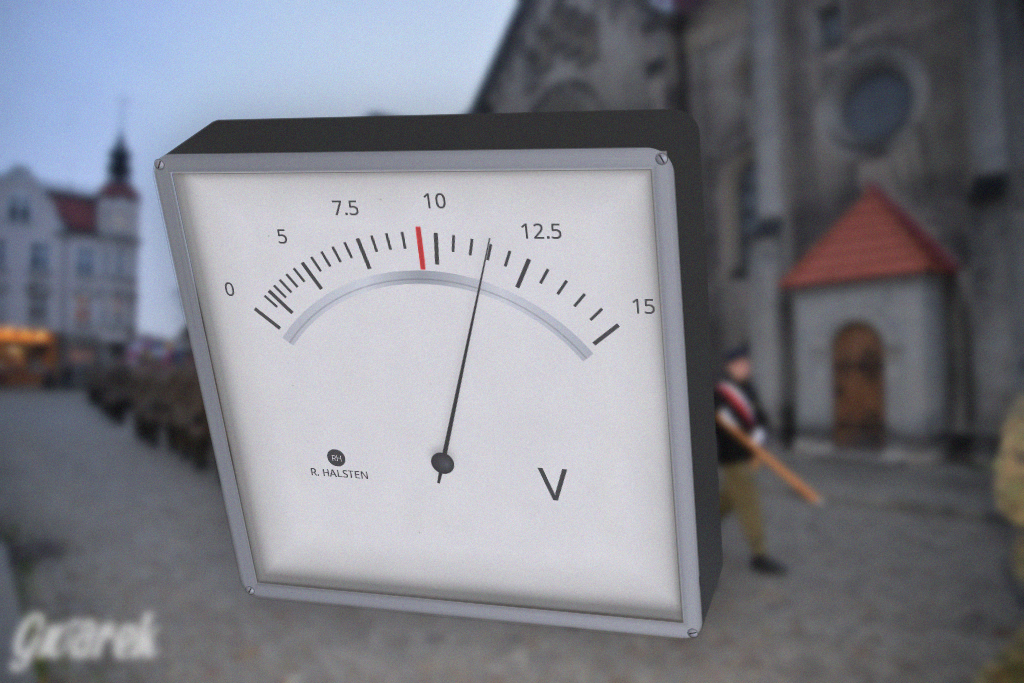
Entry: value=11.5 unit=V
